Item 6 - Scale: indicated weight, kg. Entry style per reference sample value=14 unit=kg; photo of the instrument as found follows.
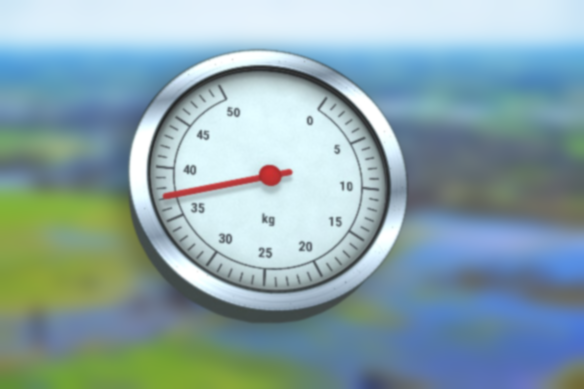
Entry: value=37 unit=kg
